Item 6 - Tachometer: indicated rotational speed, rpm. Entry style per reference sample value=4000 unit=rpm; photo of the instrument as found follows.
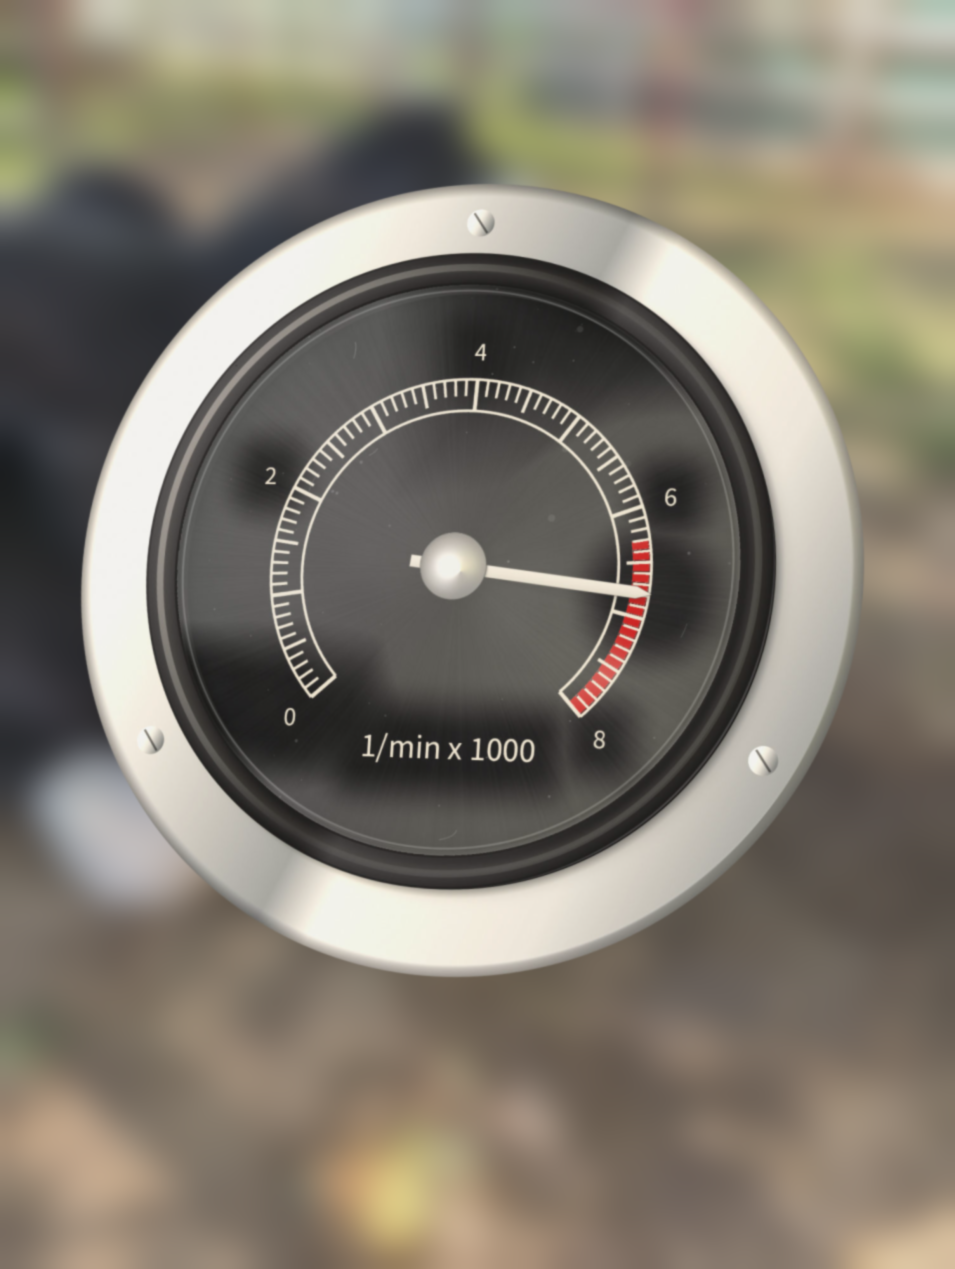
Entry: value=6800 unit=rpm
